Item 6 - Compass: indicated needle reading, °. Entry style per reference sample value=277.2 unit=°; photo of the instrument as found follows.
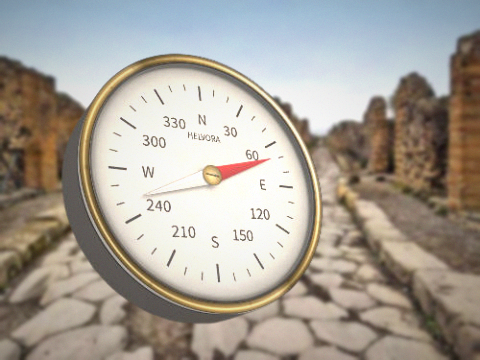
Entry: value=70 unit=°
